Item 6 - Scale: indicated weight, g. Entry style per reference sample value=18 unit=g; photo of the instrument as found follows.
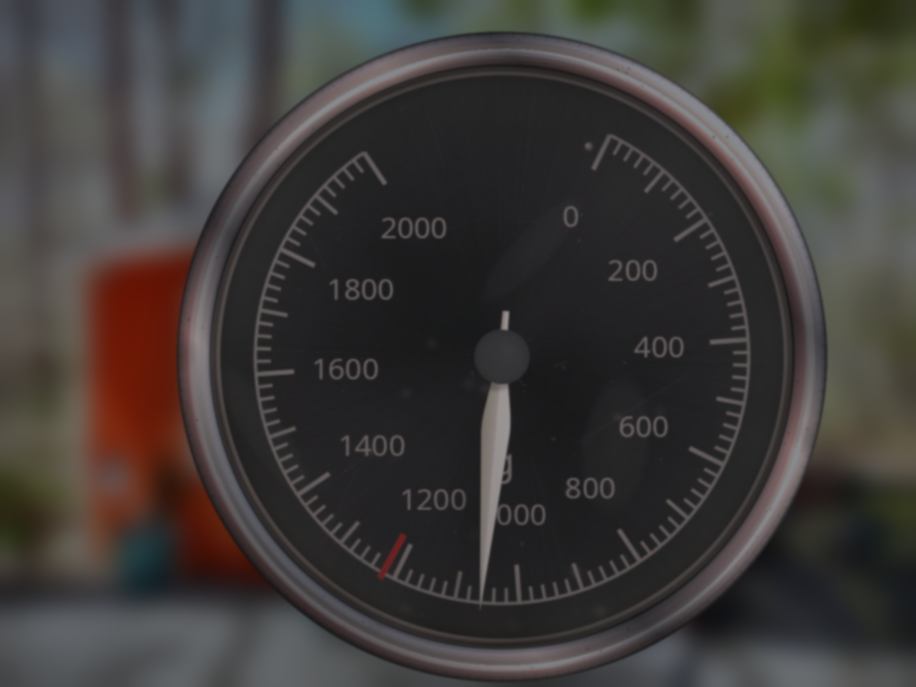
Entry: value=1060 unit=g
